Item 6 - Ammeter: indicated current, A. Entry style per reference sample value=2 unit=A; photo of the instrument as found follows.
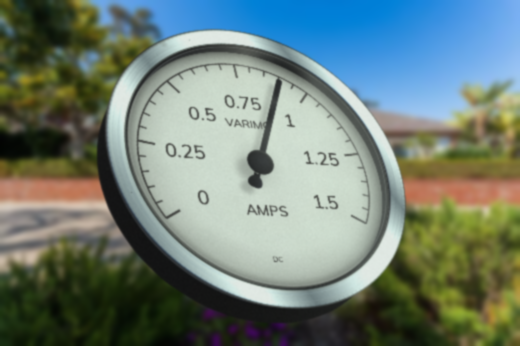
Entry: value=0.9 unit=A
